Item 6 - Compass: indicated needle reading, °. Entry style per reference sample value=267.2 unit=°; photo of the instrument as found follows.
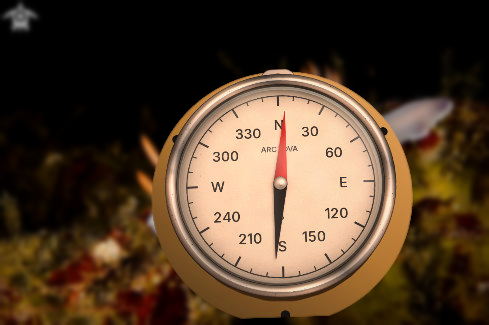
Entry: value=5 unit=°
